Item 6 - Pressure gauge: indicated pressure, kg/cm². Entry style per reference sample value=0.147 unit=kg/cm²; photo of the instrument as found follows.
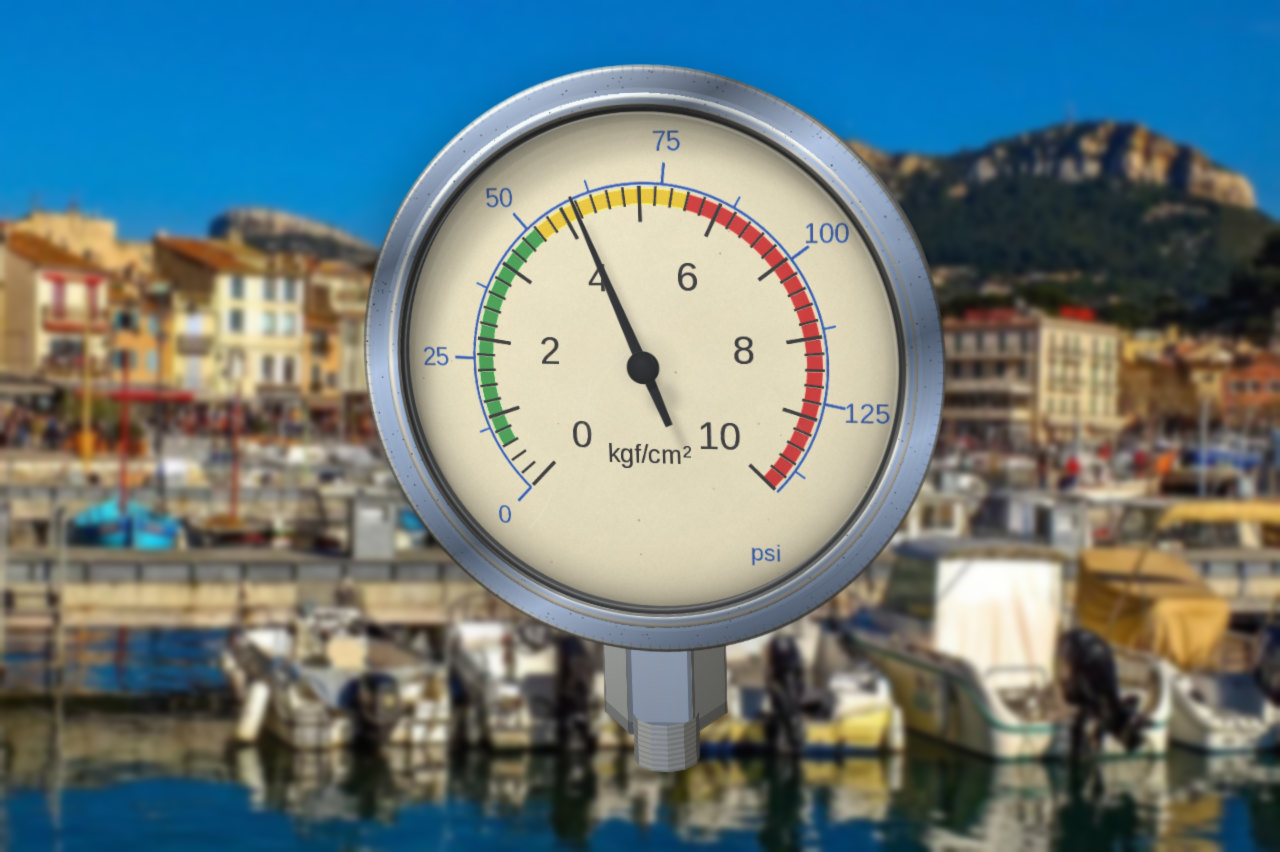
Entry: value=4.2 unit=kg/cm²
